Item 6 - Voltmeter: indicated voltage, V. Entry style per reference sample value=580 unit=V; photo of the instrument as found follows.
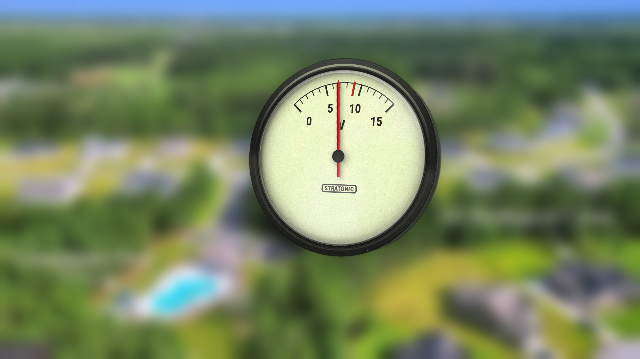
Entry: value=7 unit=V
